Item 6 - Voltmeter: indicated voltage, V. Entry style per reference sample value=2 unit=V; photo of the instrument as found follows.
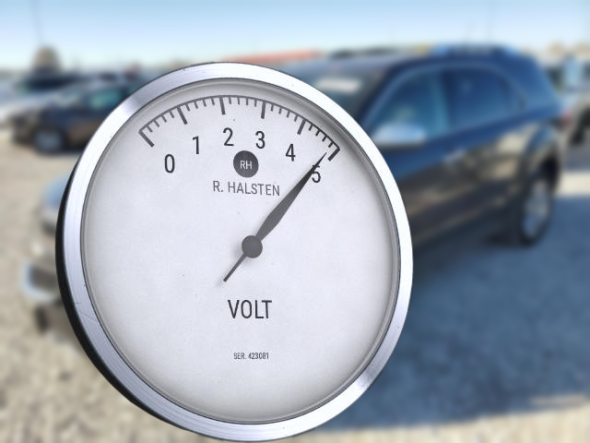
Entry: value=4.8 unit=V
